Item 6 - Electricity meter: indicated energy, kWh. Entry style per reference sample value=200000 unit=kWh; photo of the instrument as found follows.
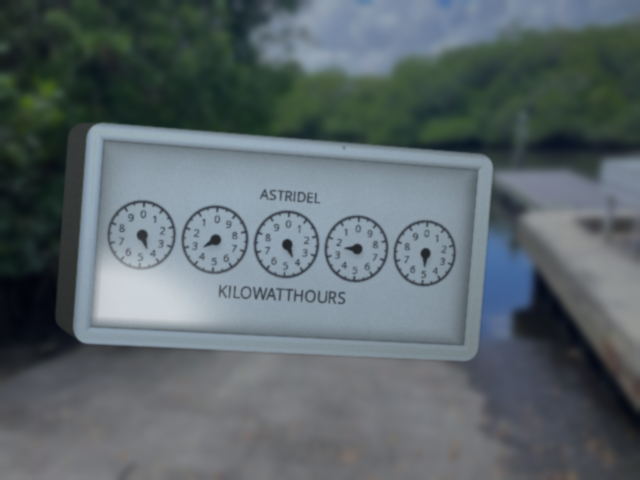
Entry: value=43425 unit=kWh
